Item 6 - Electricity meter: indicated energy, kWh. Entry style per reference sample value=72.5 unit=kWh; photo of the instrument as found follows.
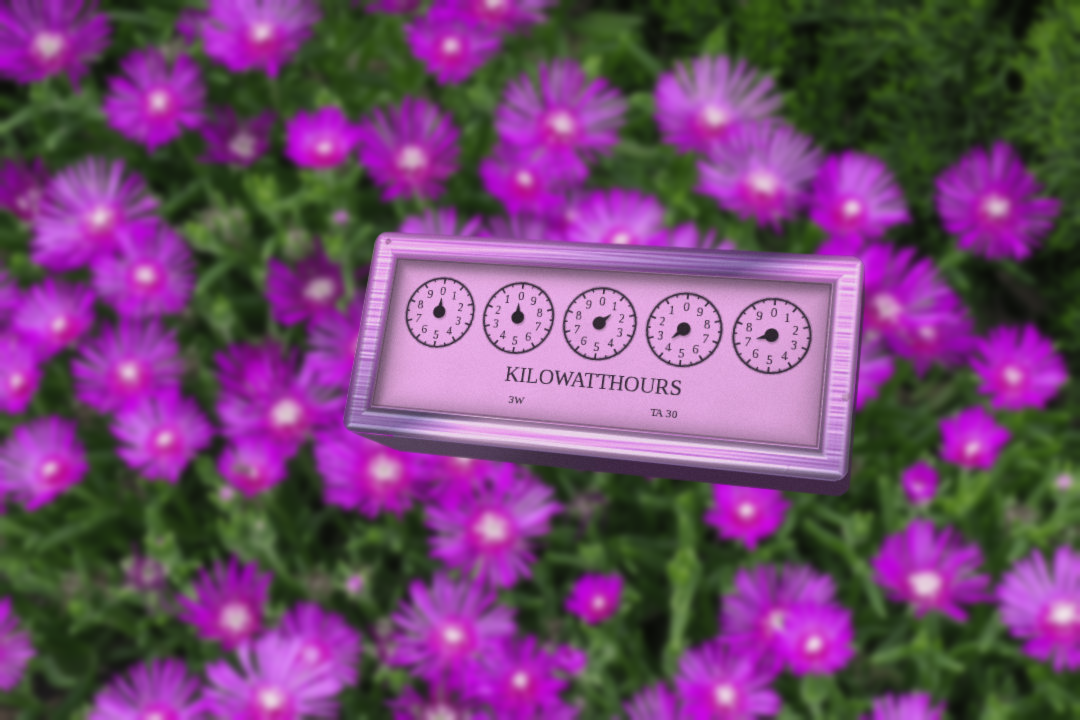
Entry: value=137 unit=kWh
